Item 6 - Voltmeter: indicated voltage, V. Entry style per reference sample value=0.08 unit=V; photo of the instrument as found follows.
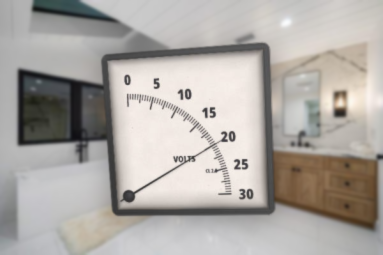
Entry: value=20 unit=V
